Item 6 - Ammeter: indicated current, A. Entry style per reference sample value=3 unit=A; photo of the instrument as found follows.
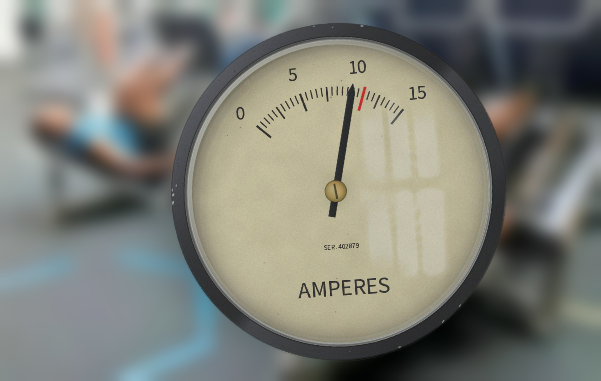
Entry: value=10 unit=A
